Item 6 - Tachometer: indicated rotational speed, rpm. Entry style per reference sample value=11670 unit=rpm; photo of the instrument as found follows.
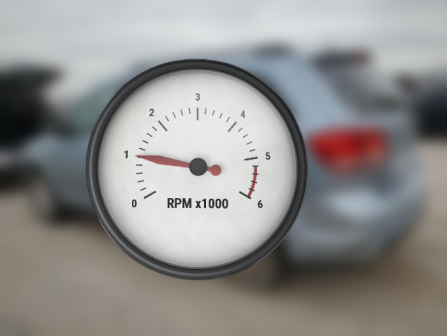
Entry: value=1000 unit=rpm
